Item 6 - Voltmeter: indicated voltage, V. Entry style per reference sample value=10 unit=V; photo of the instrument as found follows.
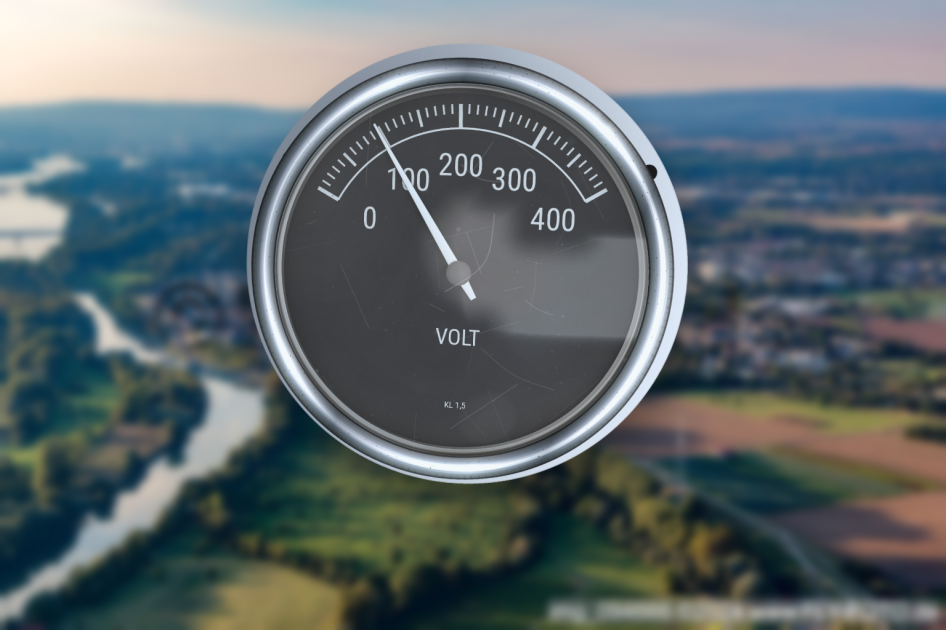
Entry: value=100 unit=V
